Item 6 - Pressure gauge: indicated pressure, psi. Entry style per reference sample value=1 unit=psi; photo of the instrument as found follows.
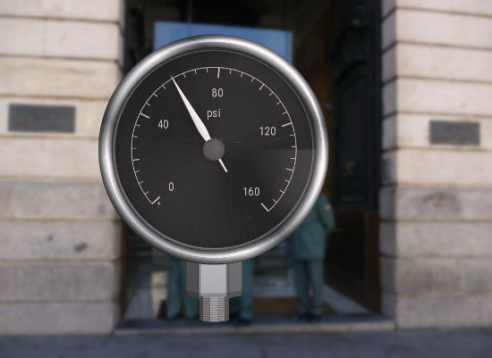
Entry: value=60 unit=psi
